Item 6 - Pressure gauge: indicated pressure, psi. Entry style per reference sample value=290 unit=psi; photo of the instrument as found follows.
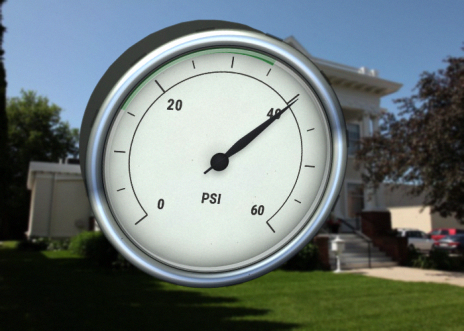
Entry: value=40 unit=psi
